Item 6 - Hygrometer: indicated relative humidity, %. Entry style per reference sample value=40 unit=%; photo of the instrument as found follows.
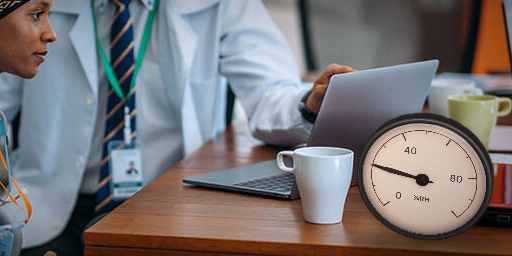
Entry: value=20 unit=%
